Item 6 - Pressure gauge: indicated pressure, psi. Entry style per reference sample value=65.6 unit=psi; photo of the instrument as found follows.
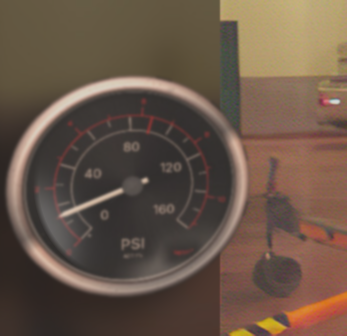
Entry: value=15 unit=psi
